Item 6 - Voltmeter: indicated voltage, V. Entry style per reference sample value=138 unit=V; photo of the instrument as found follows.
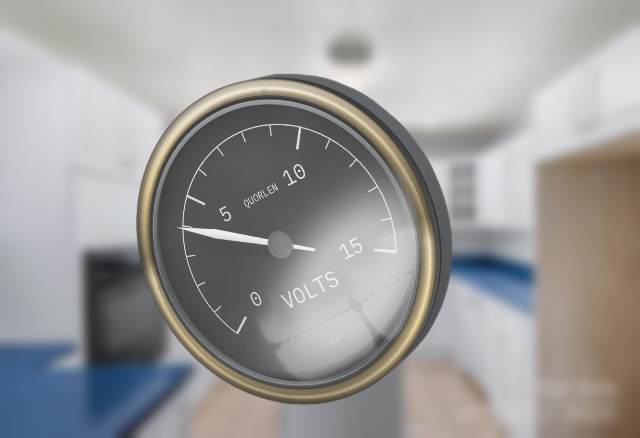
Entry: value=4 unit=V
